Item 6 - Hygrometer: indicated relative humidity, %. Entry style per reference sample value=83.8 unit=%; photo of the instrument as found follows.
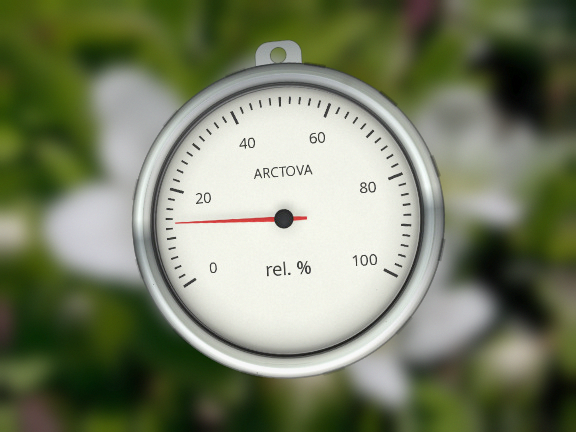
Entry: value=13 unit=%
